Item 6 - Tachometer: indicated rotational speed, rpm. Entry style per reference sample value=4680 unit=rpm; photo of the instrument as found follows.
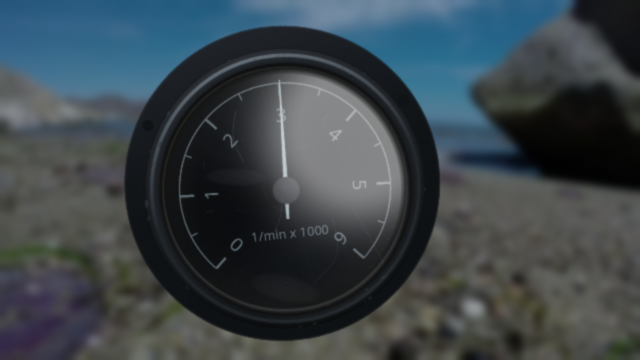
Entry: value=3000 unit=rpm
